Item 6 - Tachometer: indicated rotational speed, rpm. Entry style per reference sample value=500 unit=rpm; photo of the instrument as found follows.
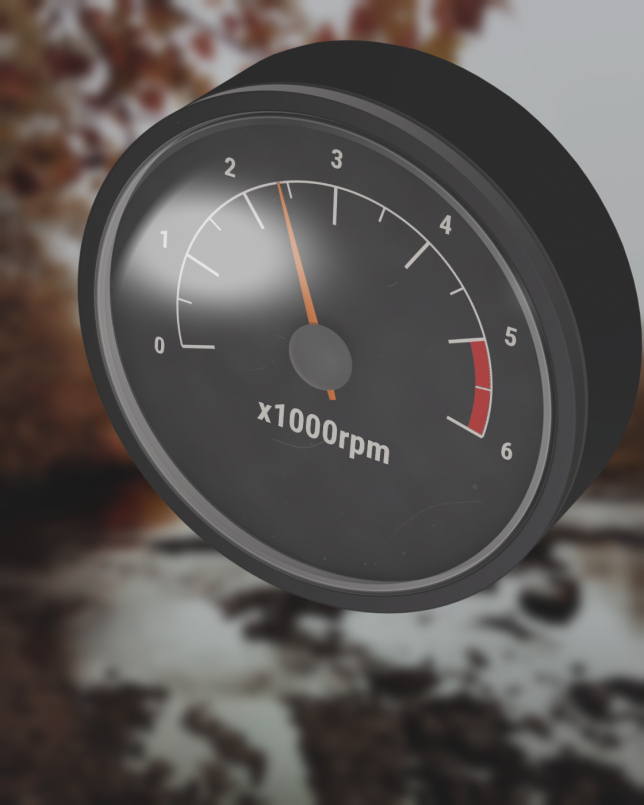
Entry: value=2500 unit=rpm
